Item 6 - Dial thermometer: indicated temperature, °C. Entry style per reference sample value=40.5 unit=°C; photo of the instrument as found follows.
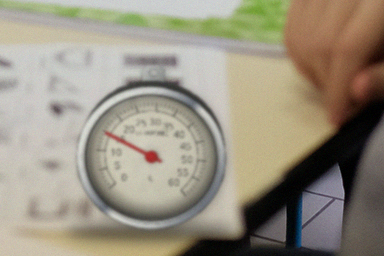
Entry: value=15 unit=°C
